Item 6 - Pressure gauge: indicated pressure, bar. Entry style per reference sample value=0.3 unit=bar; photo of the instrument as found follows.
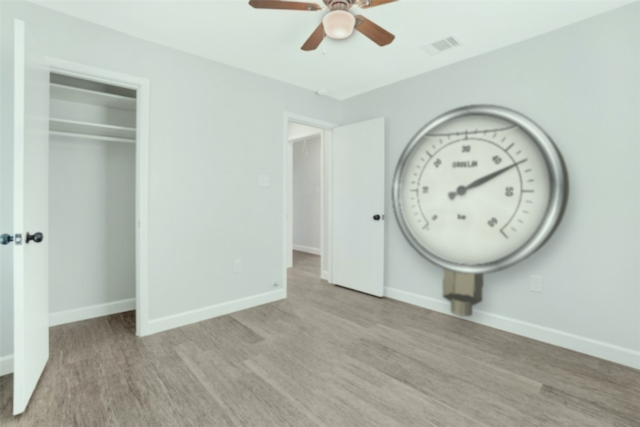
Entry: value=44 unit=bar
